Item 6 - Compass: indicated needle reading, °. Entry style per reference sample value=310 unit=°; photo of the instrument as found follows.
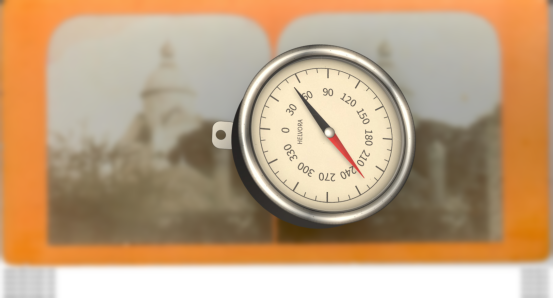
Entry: value=230 unit=°
